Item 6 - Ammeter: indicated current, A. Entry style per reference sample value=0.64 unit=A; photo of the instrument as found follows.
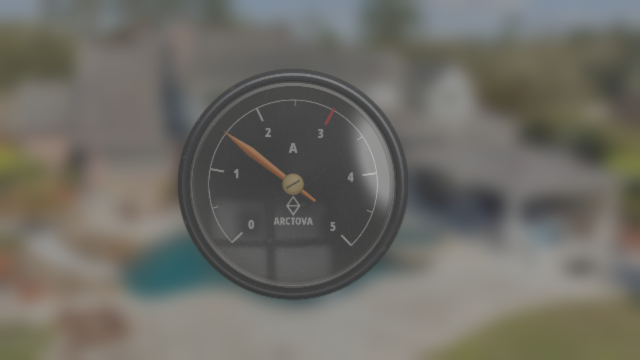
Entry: value=1.5 unit=A
